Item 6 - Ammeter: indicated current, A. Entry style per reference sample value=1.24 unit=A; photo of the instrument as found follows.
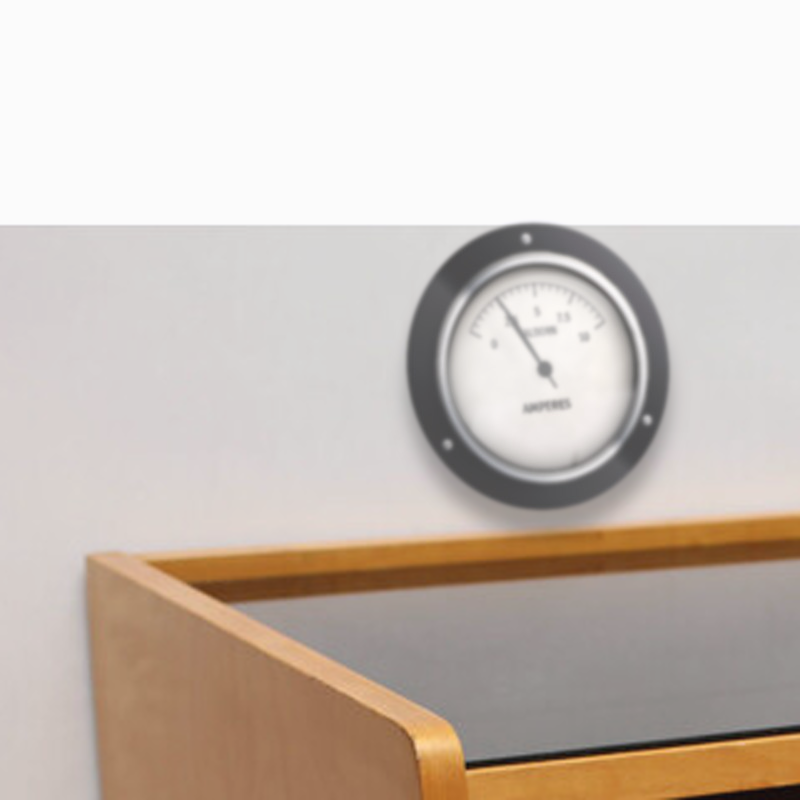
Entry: value=2.5 unit=A
